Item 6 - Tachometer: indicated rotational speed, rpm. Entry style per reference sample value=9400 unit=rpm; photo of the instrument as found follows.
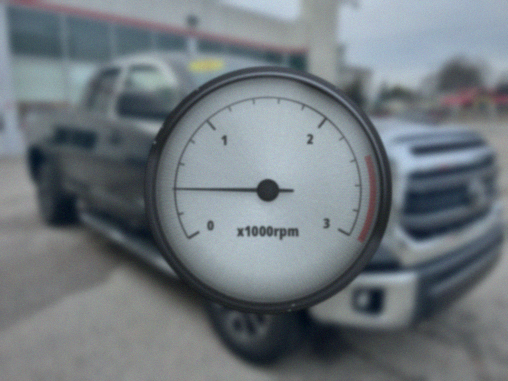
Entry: value=400 unit=rpm
